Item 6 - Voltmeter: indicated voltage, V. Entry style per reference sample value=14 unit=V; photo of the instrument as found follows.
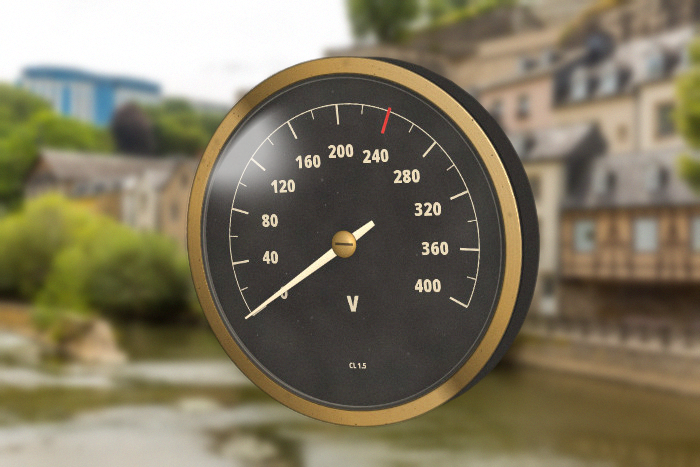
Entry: value=0 unit=V
